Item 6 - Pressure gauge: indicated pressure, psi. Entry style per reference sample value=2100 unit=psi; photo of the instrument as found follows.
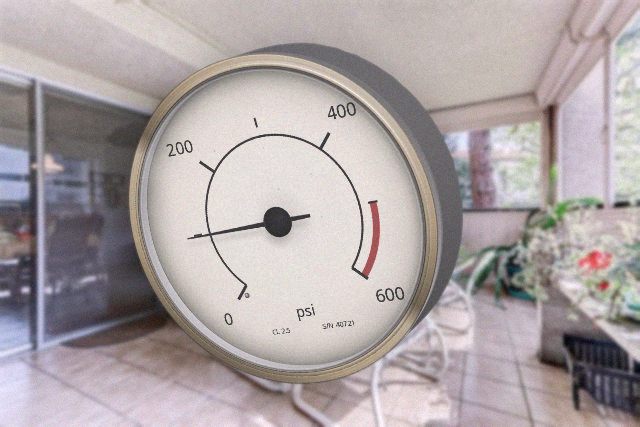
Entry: value=100 unit=psi
